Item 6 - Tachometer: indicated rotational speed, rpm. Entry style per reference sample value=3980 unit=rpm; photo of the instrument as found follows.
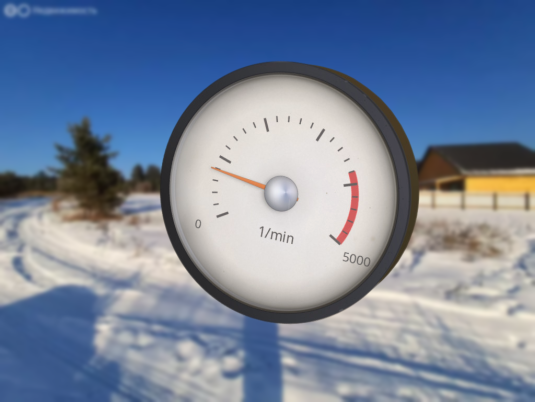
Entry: value=800 unit=rpm
